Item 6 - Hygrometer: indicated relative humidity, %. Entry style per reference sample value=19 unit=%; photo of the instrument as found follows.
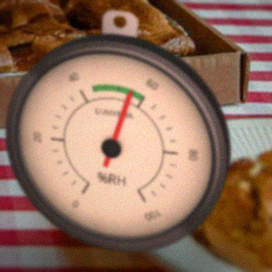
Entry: value=56 unit=%
